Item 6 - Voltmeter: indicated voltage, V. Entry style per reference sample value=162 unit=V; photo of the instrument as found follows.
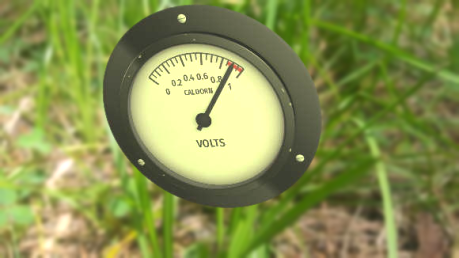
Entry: value=0.9 unit=V
